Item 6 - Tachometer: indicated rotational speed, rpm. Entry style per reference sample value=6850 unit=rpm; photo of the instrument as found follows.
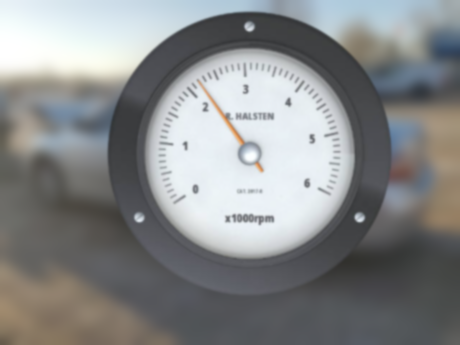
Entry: value=2200 unit=rpm
